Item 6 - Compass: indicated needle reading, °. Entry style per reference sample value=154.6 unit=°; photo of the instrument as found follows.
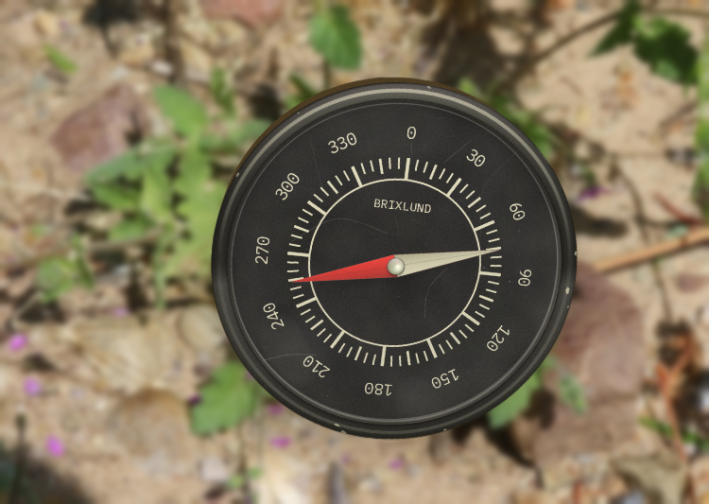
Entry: value=255 unit=°
